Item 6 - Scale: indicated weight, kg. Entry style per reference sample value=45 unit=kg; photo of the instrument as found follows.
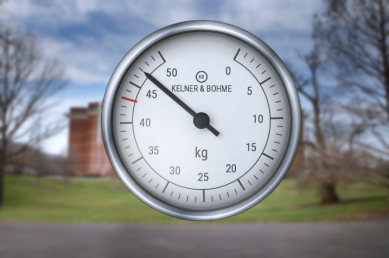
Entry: value=47 unit=kg
